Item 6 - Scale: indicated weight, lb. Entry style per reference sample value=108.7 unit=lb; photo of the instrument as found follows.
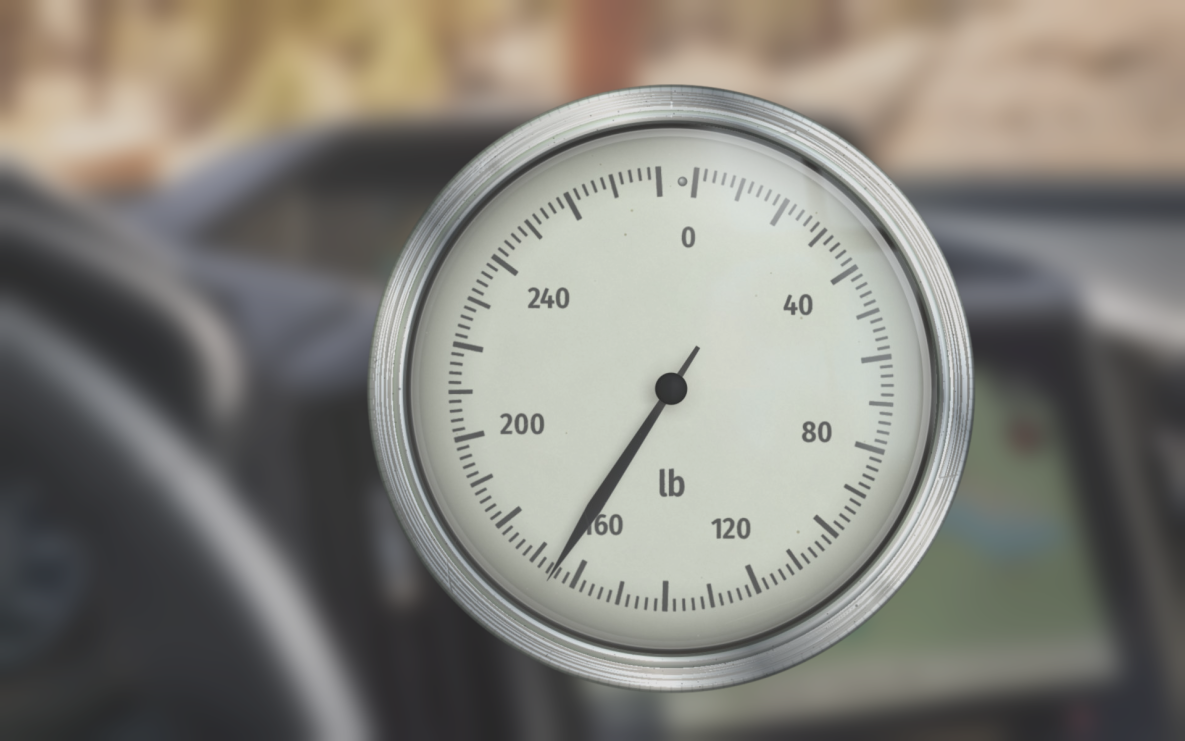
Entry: value=165 unit=lb
